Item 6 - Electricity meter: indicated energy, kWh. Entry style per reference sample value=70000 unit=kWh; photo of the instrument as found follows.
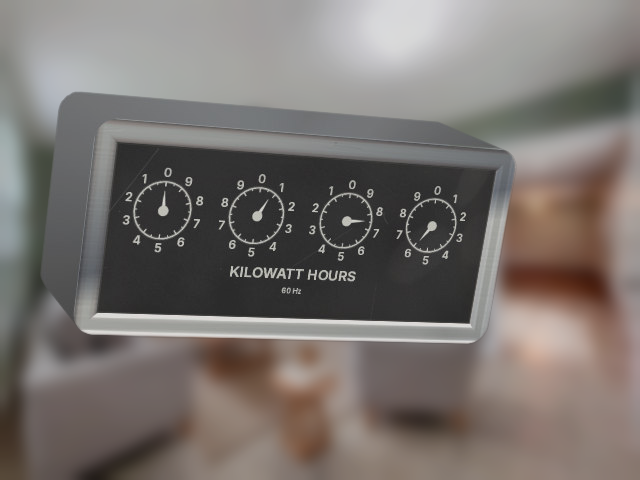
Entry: value=76 unit=kWh
